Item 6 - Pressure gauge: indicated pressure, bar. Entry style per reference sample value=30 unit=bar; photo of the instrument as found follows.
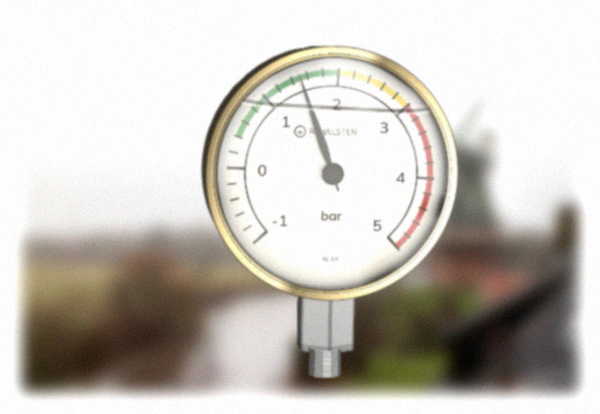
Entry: value=1.5 unit=bar
